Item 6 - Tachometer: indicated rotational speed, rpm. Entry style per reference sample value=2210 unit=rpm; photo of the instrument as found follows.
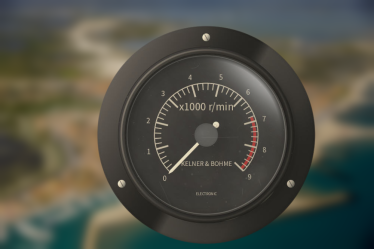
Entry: value=0 unit=rpm
